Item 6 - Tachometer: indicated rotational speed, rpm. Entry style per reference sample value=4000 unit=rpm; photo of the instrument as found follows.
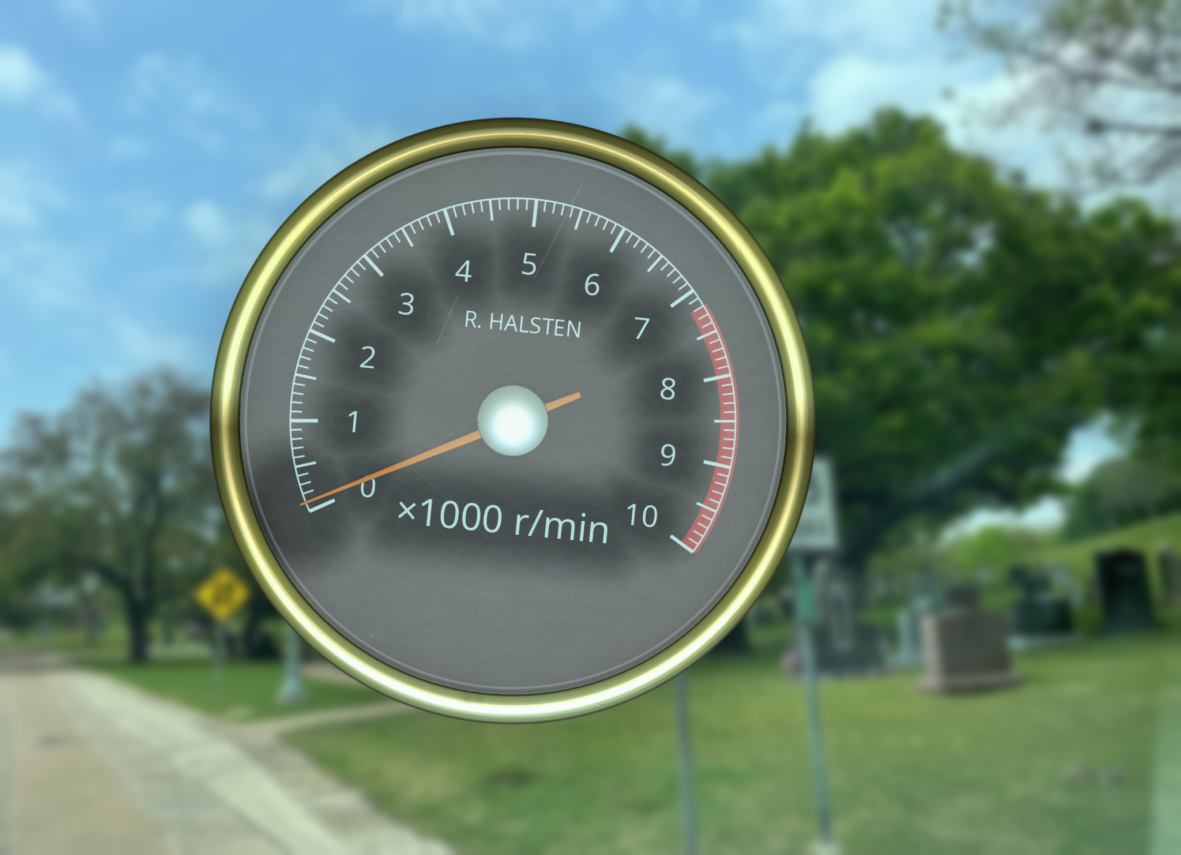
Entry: value=100 unit=rpm
